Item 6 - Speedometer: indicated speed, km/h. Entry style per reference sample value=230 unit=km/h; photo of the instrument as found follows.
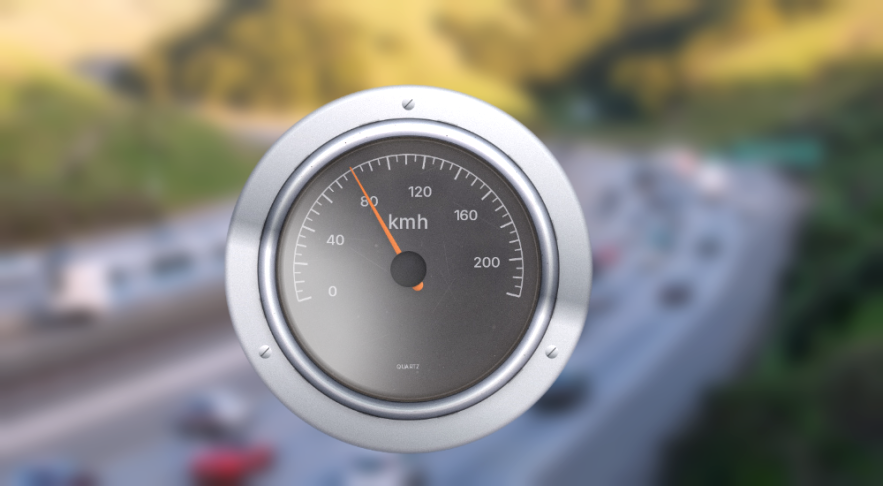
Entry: value=80 unit=km/h
